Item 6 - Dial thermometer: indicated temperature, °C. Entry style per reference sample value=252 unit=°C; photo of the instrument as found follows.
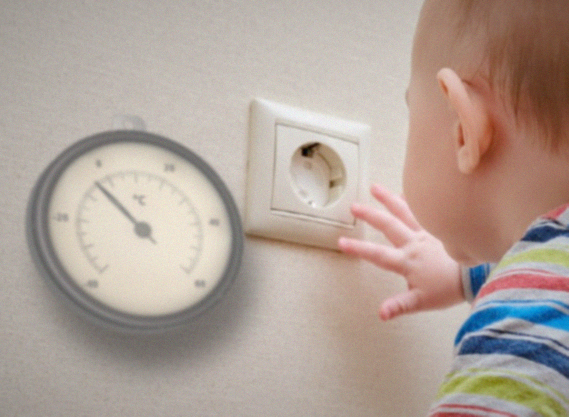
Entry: value=-5 unit=°C
